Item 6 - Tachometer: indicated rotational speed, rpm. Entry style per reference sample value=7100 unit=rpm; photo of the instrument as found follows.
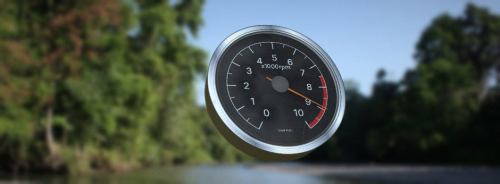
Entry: value=9000 unit=rpm
